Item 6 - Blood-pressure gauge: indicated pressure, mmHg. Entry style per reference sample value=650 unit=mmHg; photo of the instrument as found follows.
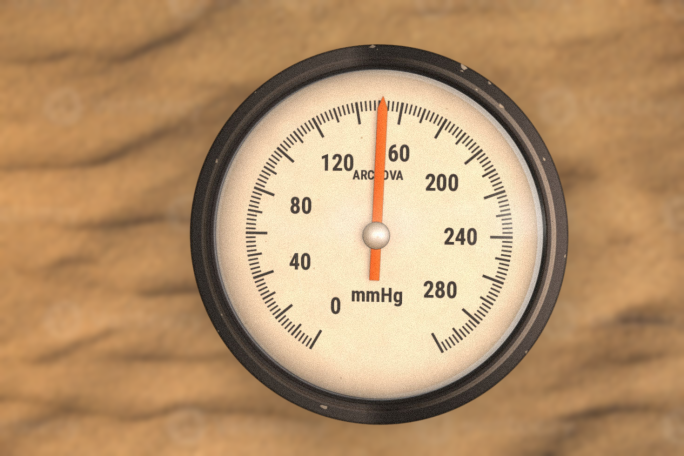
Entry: value=152 unit=mmHg
